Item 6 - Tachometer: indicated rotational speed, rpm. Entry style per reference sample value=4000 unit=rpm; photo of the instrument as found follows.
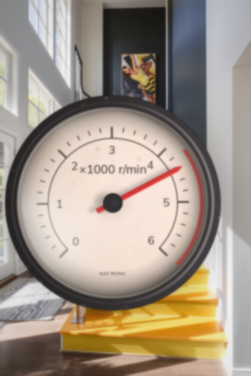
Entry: value=4400 unit=rpm
